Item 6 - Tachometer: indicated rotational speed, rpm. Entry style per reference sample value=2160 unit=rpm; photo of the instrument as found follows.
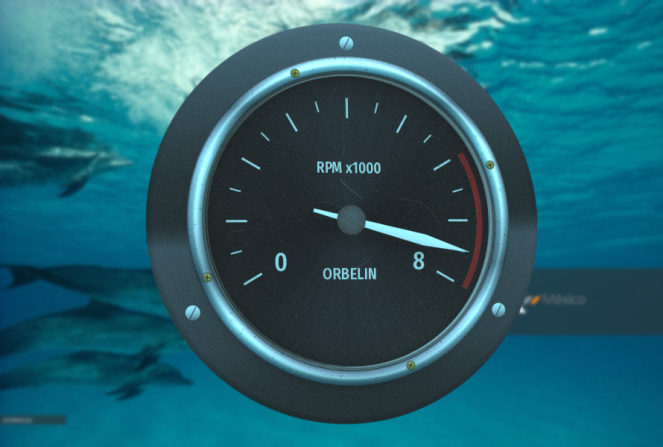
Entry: value=7500 unit=rpm
